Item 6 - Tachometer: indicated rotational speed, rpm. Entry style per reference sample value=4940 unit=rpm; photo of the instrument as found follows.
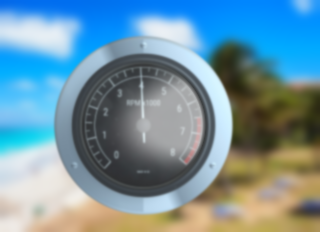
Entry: value=4000 unit=rpm
